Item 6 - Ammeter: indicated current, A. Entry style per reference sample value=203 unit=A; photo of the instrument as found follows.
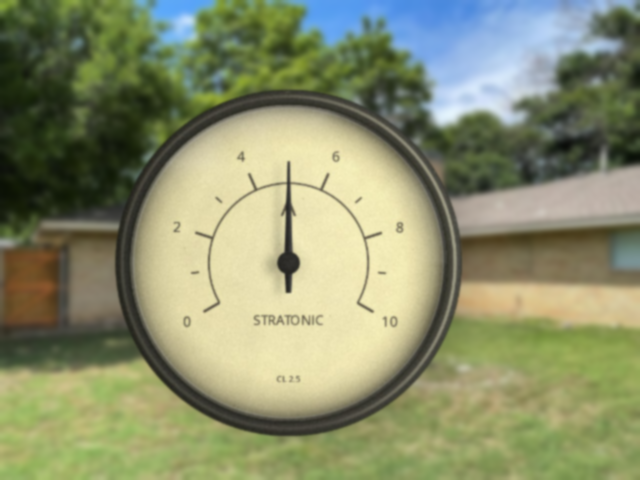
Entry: value=5 unit=A
